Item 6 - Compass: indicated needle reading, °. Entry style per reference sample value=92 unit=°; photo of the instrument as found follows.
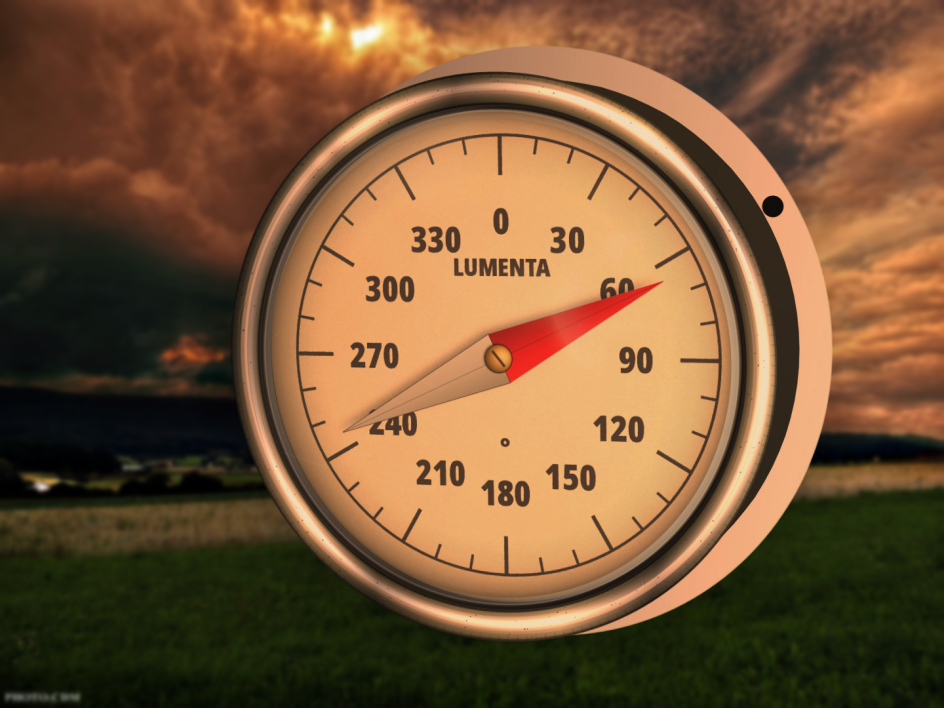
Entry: value=65 unit=°
